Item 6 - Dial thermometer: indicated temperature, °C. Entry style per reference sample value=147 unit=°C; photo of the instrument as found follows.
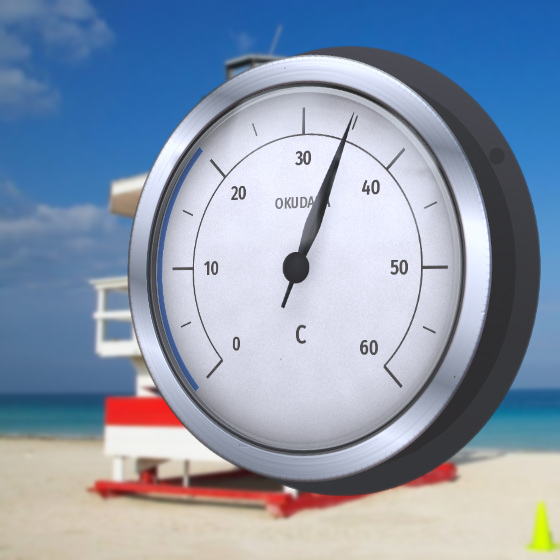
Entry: value=35 unit=°C
